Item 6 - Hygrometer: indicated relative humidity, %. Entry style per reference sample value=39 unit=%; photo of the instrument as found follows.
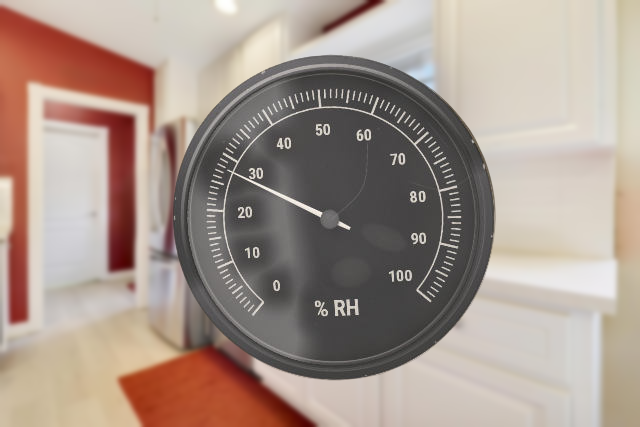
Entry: value=28 unit=%
